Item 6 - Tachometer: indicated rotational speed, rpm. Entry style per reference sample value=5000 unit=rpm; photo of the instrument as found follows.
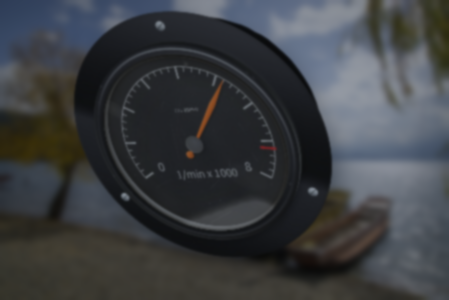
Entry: value=5200 unit=rpm
